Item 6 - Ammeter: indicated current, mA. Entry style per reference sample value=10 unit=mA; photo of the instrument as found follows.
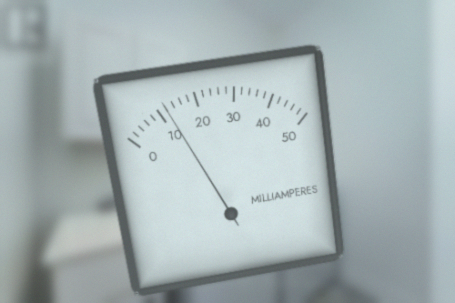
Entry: value=12 unit=mA
